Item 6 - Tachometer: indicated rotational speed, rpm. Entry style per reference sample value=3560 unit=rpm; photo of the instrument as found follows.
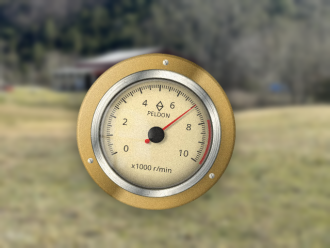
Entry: value=7000 unit=rpm
